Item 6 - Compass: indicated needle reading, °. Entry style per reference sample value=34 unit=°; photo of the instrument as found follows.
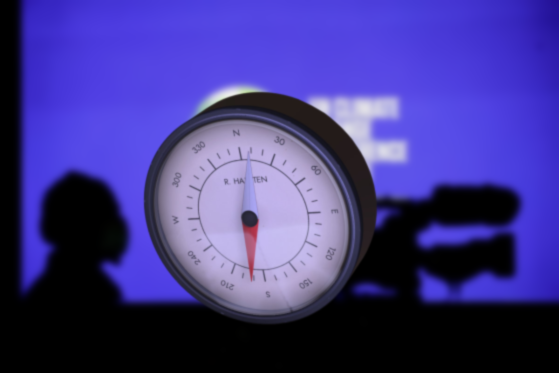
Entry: value=190 unit=°
